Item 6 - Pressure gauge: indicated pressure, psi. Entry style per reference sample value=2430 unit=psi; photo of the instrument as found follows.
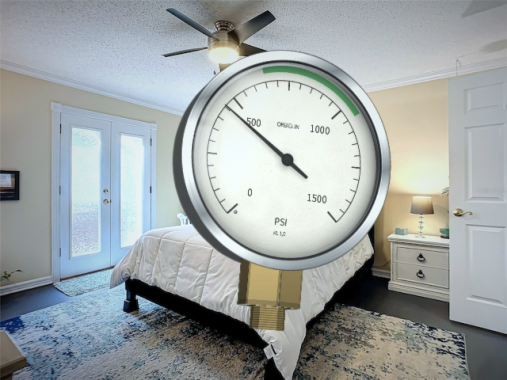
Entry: value=450 unit=psi
